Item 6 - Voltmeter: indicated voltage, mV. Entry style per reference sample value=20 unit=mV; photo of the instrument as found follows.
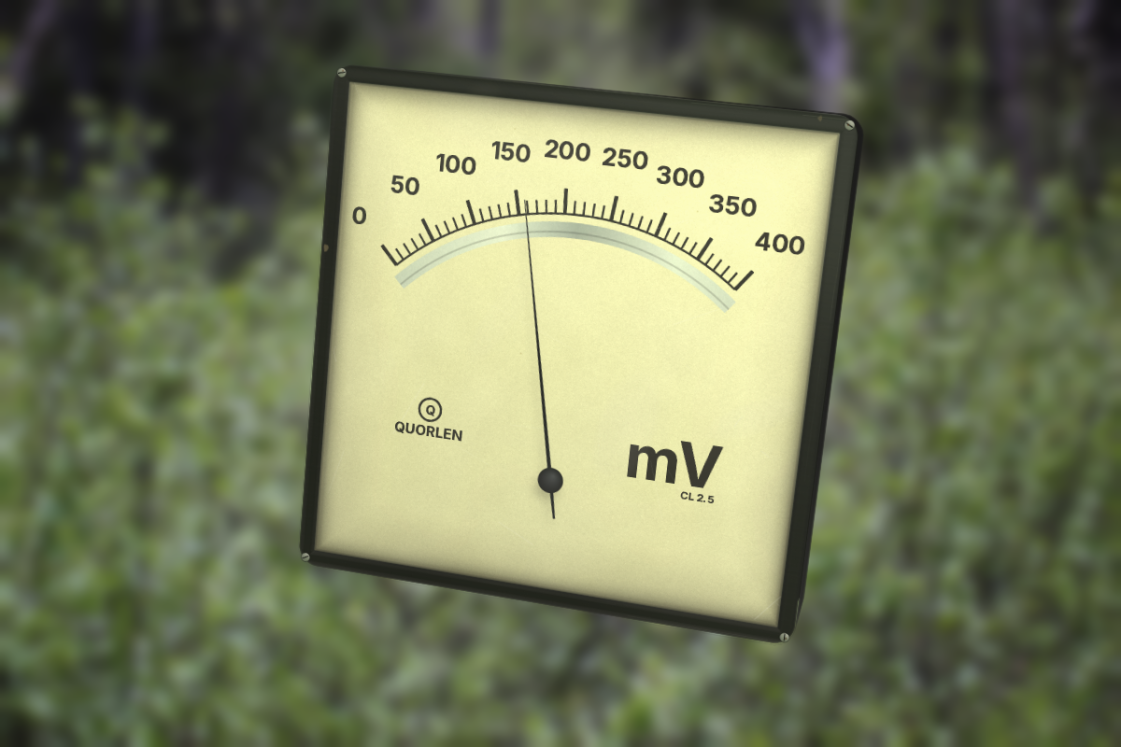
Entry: value=160 unit=mV
